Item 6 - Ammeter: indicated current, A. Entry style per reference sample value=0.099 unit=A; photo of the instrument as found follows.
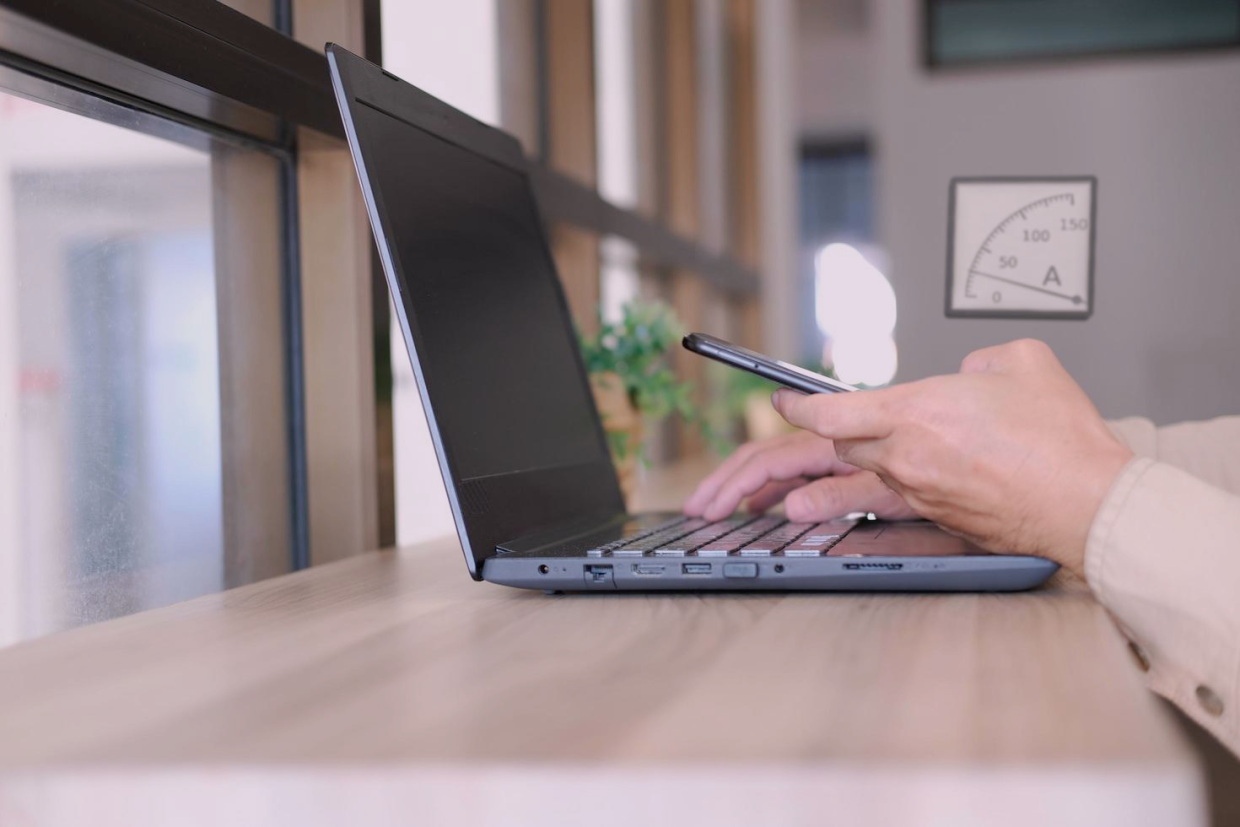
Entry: value=25 unit=A
